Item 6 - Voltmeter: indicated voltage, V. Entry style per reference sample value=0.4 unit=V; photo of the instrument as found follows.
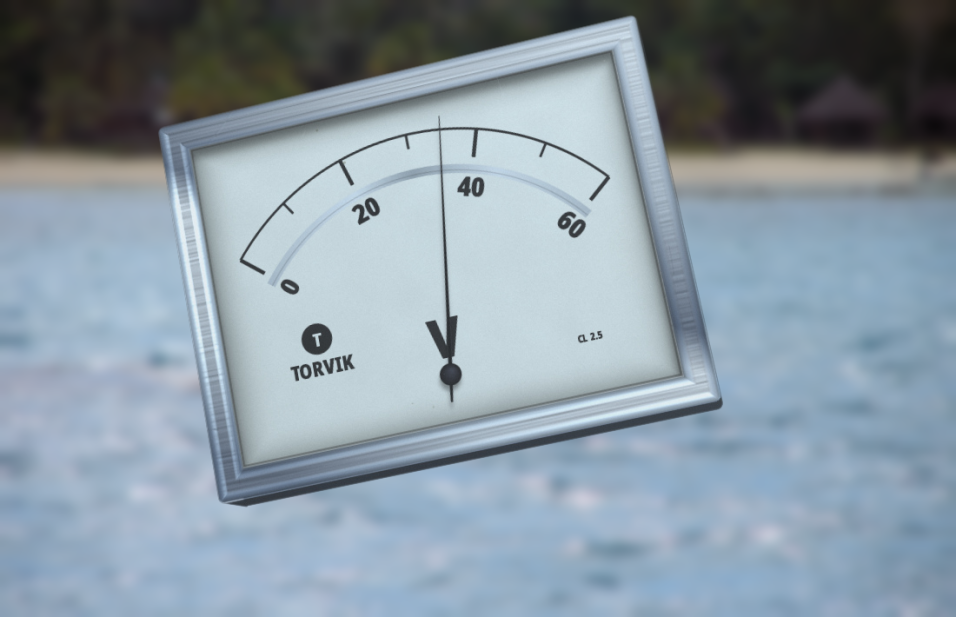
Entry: value=35 unit=V
